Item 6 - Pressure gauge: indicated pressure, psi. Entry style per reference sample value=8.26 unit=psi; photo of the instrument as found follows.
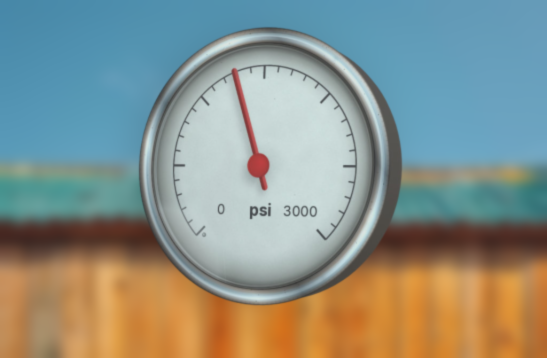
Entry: value=1300 unit=psi
